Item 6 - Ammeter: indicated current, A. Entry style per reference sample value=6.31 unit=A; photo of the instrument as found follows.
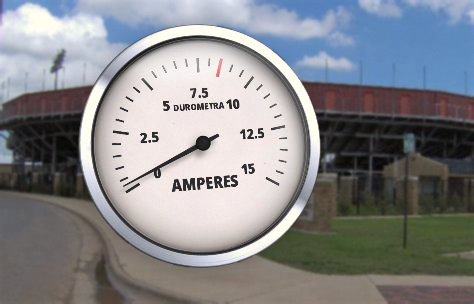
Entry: value=0.25 unit=A
